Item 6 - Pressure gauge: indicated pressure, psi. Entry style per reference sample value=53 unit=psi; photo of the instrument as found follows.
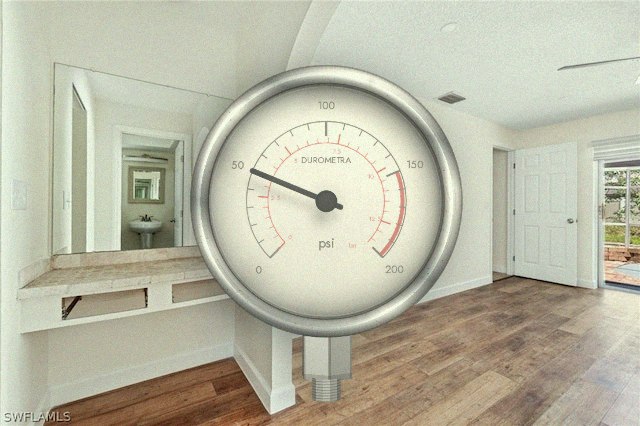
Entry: value=50 unit=psi
